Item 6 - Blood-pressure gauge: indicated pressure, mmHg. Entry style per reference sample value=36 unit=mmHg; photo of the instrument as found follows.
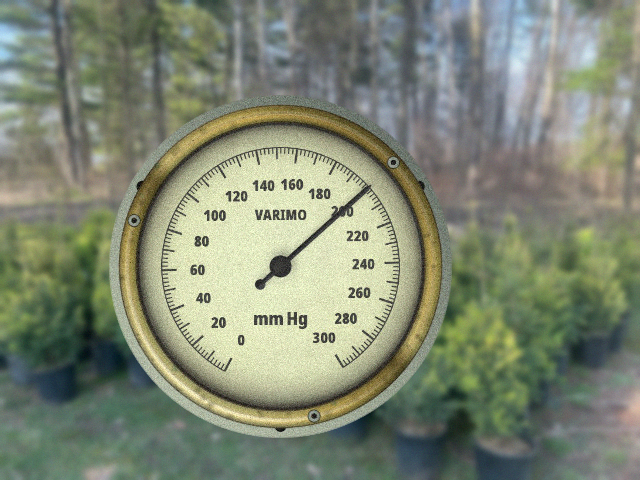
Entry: value=200 unit=mmHg
